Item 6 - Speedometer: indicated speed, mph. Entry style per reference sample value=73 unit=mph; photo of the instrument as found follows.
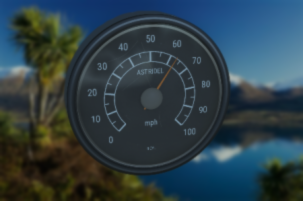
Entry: value=62.5 unit=mph
